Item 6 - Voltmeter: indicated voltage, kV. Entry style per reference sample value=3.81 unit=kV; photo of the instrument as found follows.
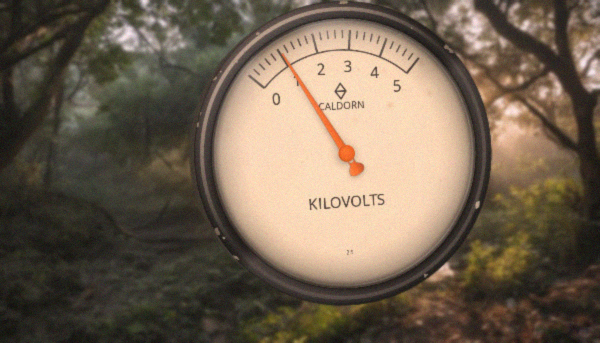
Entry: value=1 unit=kV
